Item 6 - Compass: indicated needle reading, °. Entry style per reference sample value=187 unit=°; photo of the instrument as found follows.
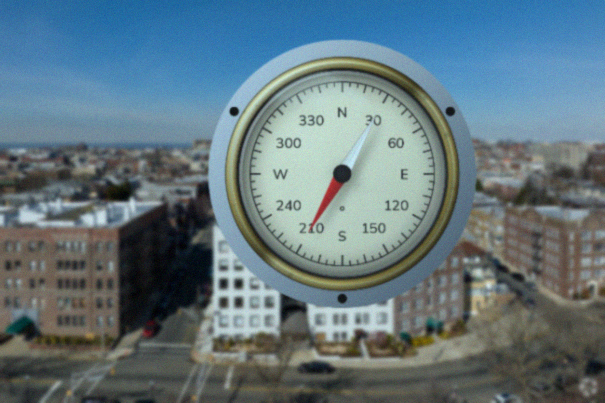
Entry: value=210 unit=°
